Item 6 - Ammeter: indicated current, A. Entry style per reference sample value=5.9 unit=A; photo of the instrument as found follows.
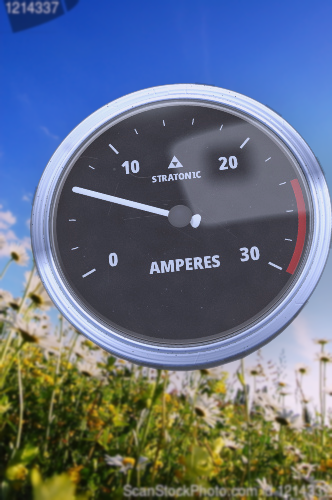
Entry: value=6 unit=A
